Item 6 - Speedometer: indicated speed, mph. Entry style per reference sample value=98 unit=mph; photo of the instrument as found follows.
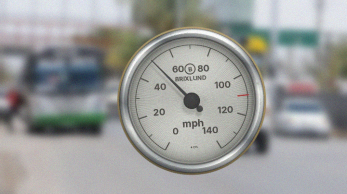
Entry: value=50 unit=mph
